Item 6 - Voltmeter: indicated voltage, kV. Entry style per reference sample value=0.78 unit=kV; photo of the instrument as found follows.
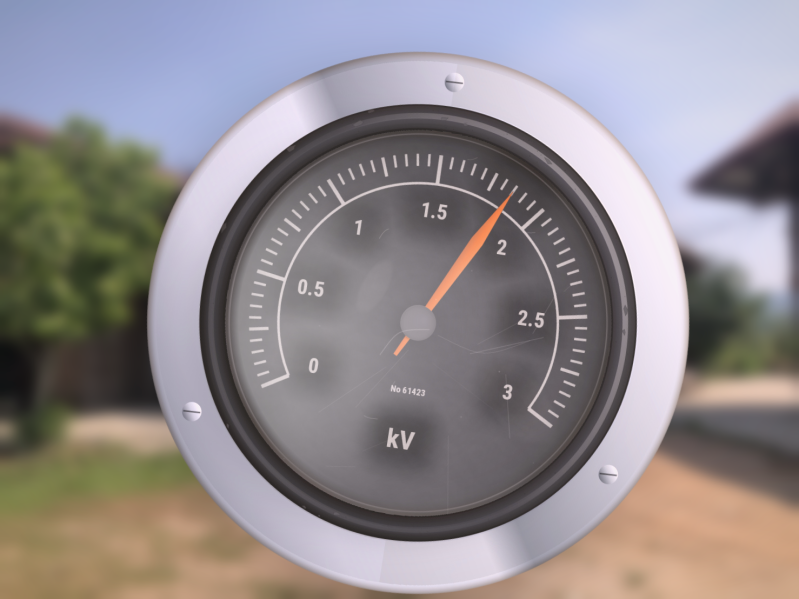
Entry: value=1.85 unit=kV
